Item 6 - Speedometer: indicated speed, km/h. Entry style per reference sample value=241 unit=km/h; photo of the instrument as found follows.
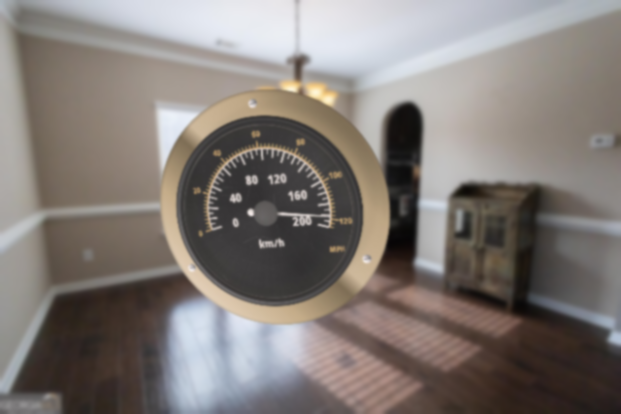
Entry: value=190 unit=km/h
